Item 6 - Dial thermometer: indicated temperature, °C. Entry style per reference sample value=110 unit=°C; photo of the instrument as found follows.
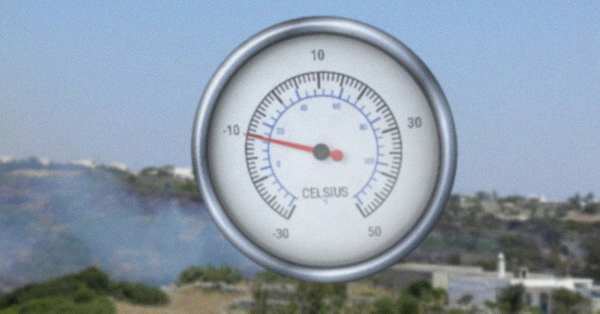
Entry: value=-10 unit=°C
